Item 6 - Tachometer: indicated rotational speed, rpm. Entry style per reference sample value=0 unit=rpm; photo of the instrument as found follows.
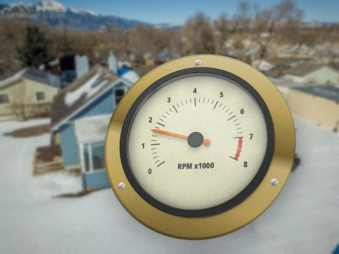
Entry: value=1600 unit=rpm
